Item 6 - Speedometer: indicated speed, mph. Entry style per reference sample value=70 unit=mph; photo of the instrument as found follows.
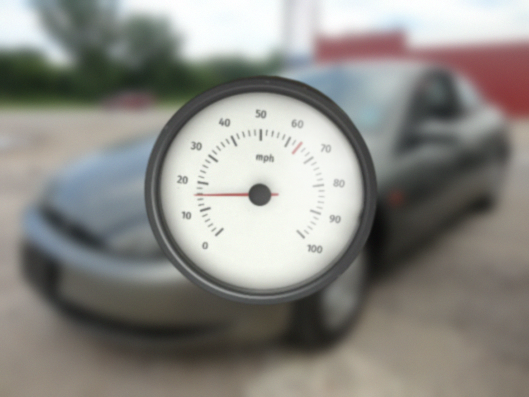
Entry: value=16 unit=mph
